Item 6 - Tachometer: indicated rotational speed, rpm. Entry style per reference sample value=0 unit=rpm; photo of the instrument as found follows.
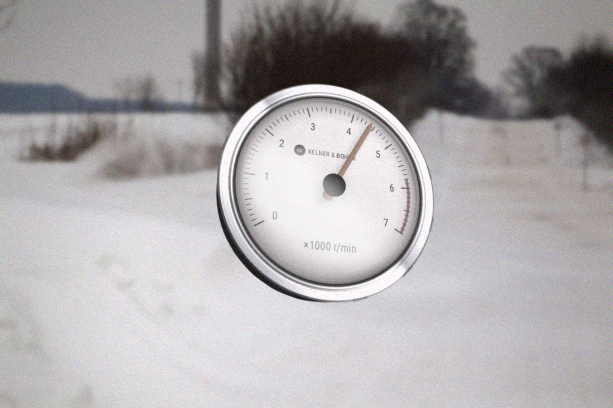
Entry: value=4400 unit=rpm
